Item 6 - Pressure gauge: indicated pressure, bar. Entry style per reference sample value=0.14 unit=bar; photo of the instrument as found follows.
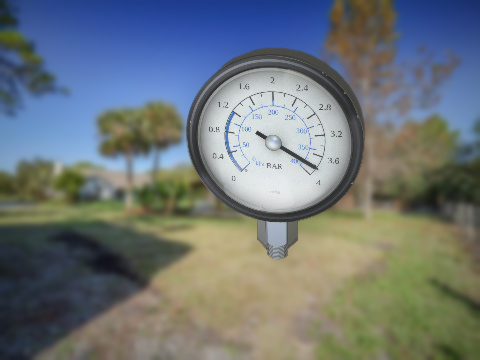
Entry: value=3.8 unit=bar
